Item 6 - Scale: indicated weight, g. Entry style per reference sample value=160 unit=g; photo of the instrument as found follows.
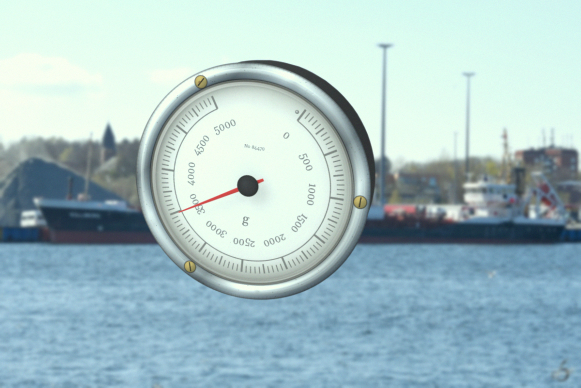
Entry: value=3500 unit=g
